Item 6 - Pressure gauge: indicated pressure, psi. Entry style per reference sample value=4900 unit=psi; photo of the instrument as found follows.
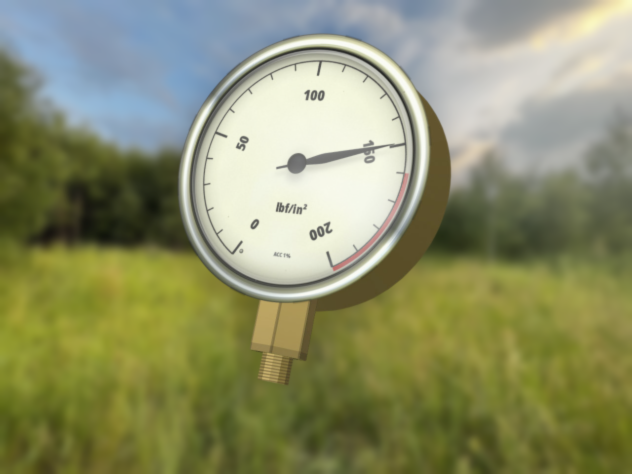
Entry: value=150 unit=psi
